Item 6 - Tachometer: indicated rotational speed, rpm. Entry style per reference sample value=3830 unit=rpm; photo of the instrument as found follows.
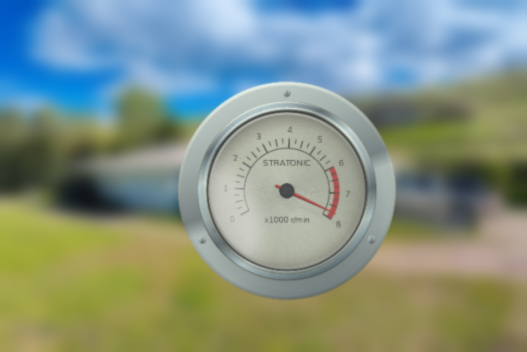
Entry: value=7750 unit=rpm
